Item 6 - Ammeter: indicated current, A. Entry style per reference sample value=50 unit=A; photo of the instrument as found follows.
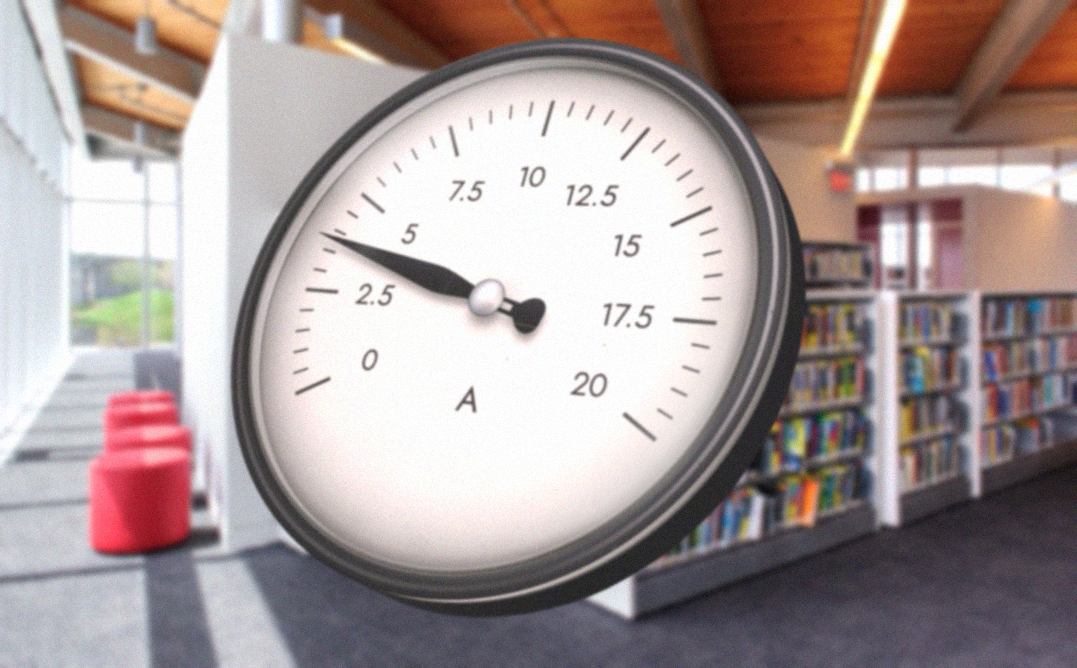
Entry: value=3.75 unit=A
